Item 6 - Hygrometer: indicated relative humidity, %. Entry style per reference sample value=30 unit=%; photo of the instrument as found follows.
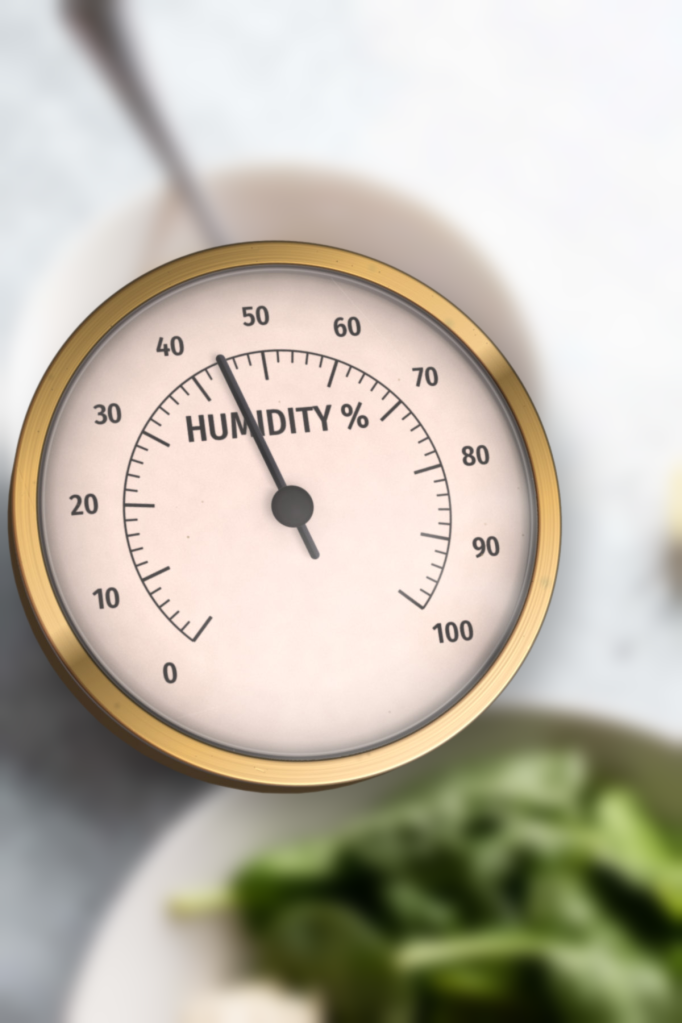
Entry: value=44 unit=%
